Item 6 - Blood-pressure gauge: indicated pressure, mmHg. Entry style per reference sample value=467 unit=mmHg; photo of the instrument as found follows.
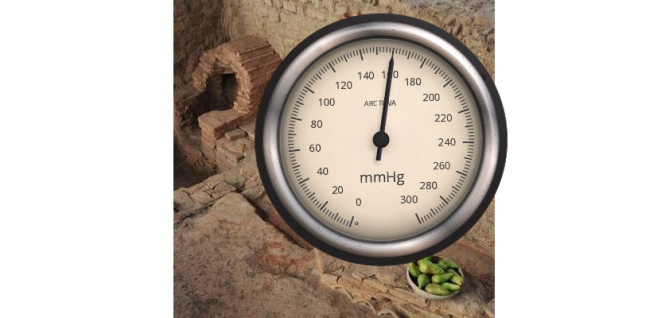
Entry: value=160 unit=mmHg
